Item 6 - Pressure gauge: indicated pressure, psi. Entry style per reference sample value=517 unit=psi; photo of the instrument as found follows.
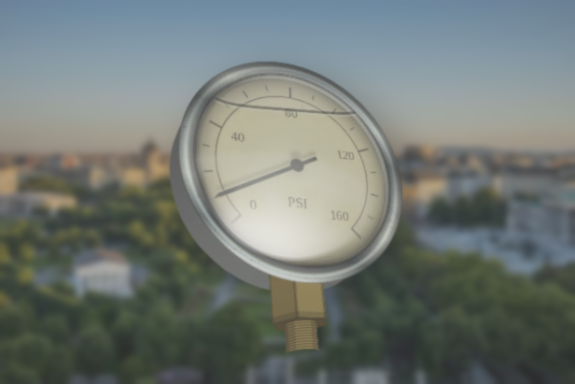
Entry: value=10 unit=psi
